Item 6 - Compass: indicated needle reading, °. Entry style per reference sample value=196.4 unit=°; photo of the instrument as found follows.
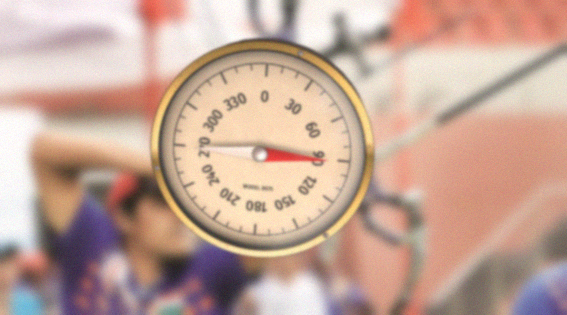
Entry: value=90 unit=°
